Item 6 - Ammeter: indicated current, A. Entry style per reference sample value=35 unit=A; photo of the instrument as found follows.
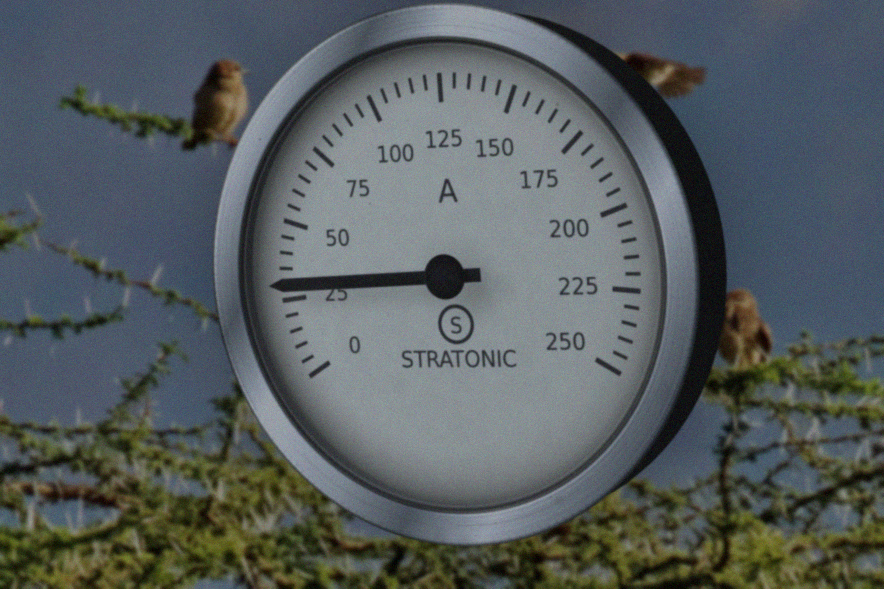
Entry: value=30 unit=A
